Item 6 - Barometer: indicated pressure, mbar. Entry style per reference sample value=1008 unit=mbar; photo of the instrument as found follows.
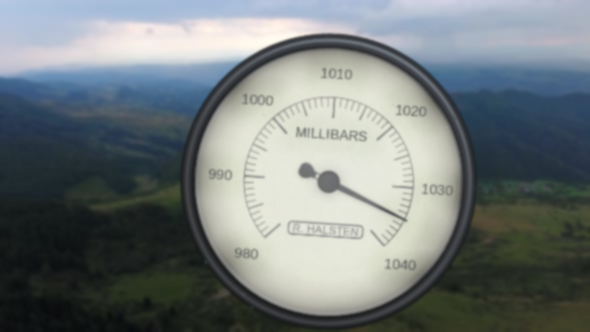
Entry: value=1035 unit=mbar
